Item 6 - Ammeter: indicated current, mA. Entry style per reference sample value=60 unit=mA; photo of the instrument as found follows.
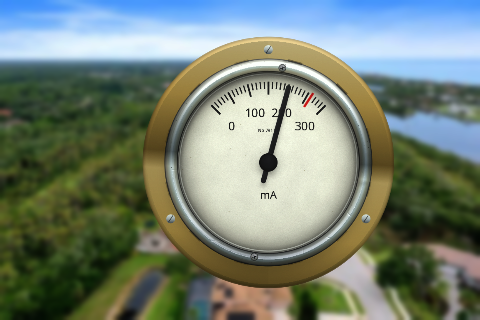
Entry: value=200 unit=mA
